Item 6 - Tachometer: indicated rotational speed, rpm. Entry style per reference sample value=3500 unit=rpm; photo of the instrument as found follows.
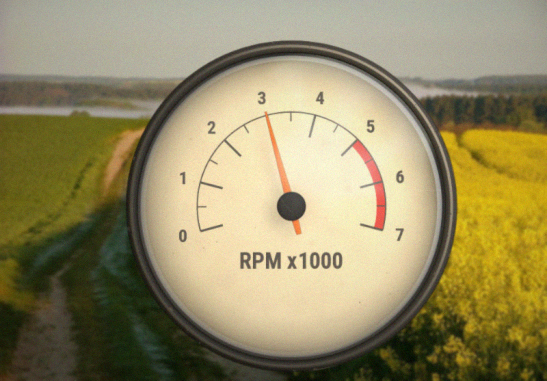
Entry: value=3000 unit=rpm
